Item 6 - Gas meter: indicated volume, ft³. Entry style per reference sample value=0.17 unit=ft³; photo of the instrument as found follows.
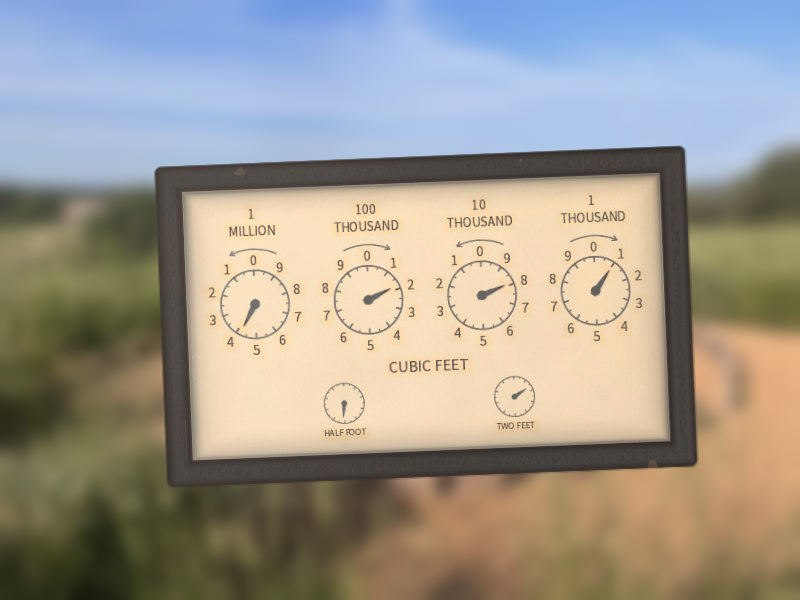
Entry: value=418100 unit=ft³
